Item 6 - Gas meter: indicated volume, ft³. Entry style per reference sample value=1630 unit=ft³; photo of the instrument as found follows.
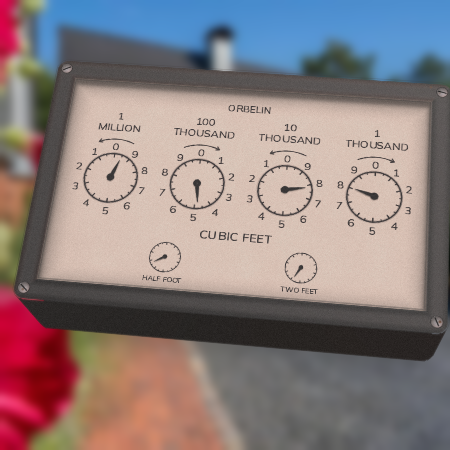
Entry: value=947800 unit=ft³
